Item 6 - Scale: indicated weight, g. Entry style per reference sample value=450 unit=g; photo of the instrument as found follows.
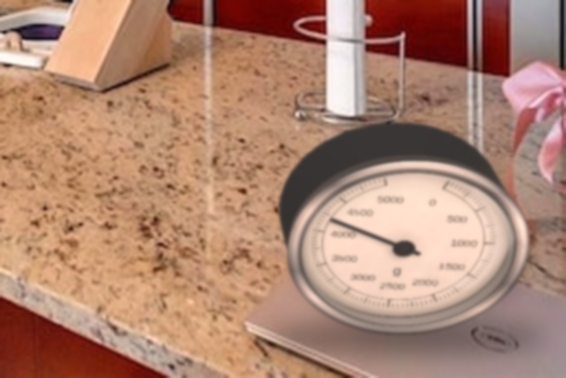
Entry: value=4250 unit=g
